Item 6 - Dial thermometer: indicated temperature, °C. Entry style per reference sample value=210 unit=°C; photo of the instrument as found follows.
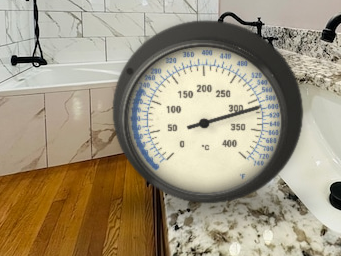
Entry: value=310 unit=°C
